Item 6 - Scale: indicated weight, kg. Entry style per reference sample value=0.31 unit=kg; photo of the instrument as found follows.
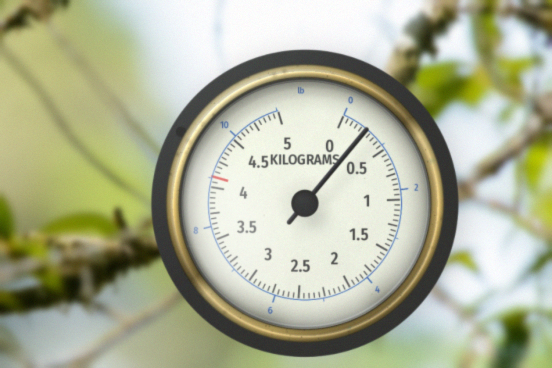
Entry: value=0.25 unit=kg
